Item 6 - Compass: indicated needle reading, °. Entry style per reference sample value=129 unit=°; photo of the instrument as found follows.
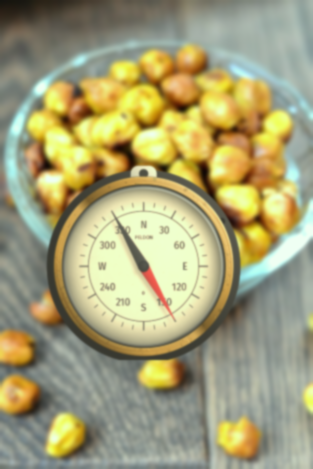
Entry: value=150 unit=°
